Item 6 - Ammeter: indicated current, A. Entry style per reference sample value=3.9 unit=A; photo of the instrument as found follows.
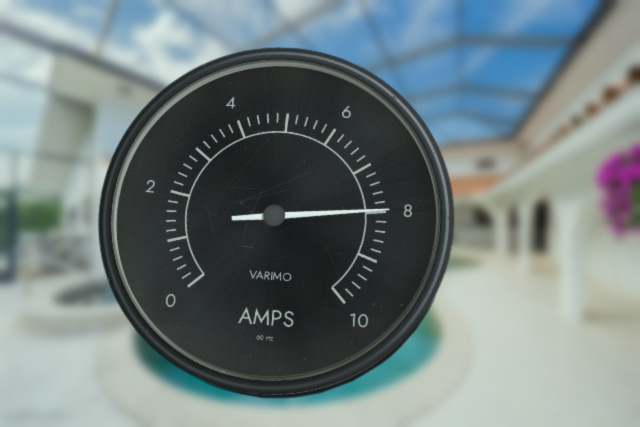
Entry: value=8 unit=A
